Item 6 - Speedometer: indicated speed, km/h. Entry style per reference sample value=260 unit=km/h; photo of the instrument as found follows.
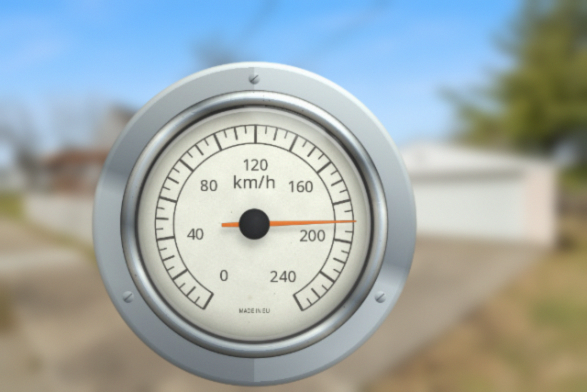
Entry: value=190 unit=km/h
